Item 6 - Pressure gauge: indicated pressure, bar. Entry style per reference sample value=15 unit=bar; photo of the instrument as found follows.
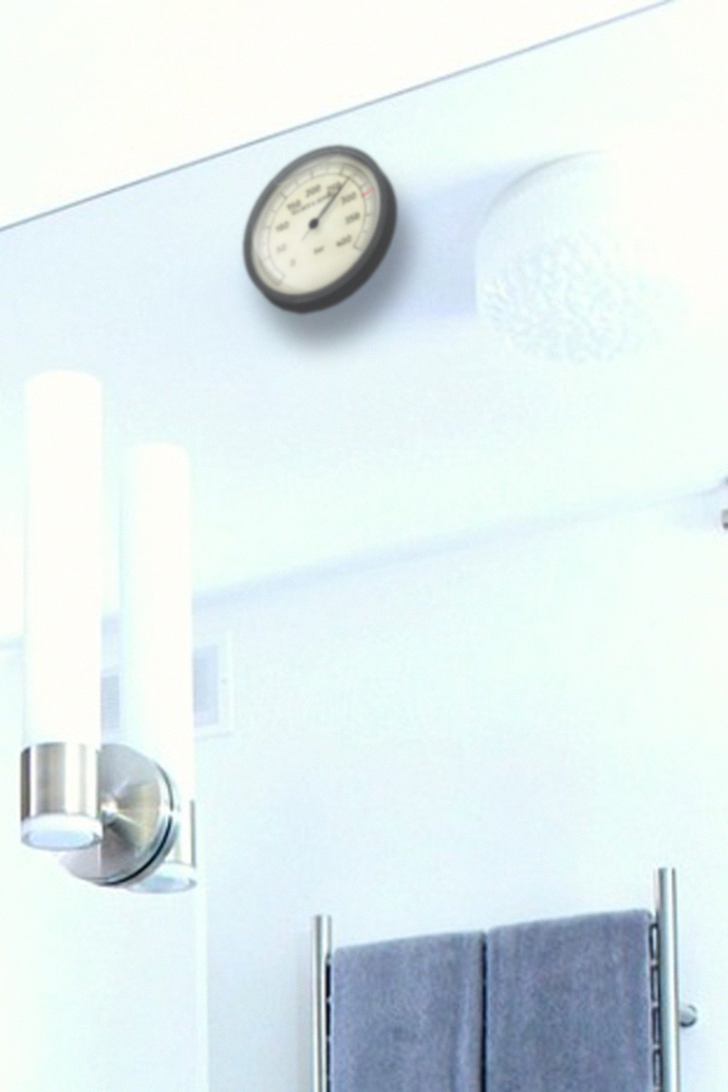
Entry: value=275 unit=bar
